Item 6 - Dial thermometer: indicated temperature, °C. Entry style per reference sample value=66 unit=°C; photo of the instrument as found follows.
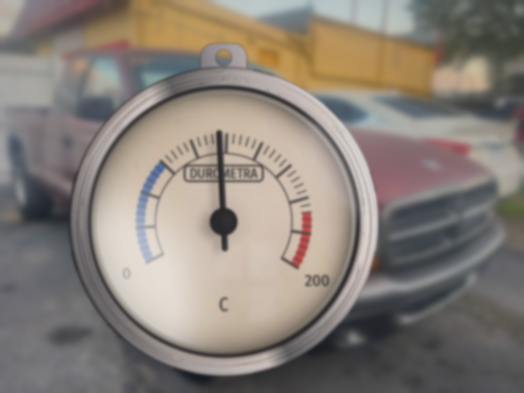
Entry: value=96 unit=°C
